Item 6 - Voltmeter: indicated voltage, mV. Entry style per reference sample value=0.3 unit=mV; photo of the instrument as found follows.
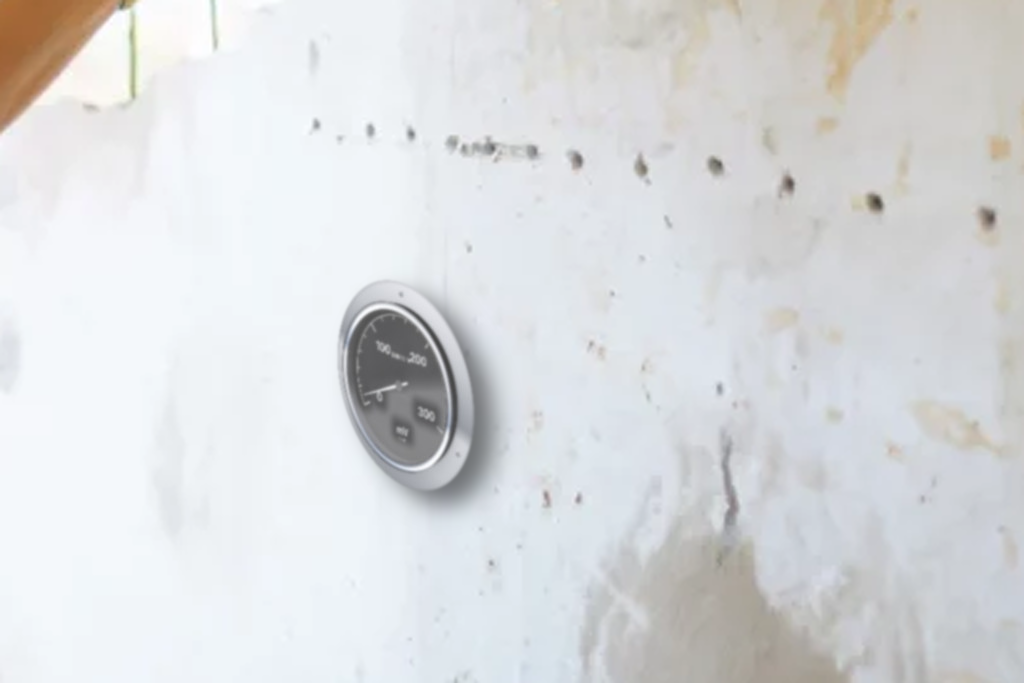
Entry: value=10 unit=mV
